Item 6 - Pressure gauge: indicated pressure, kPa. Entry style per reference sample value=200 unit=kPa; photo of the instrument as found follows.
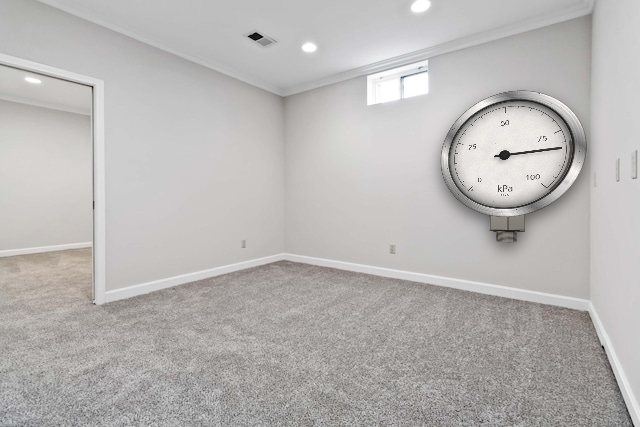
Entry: value=82.5 unit=kPa
